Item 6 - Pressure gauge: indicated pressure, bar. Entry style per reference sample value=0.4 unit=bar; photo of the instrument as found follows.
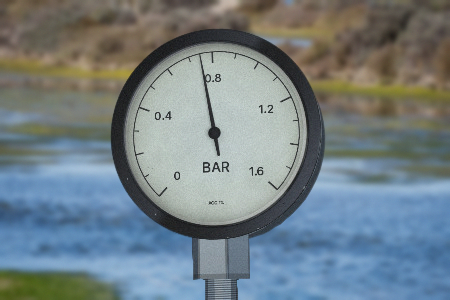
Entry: value=0.75 unit=bar
